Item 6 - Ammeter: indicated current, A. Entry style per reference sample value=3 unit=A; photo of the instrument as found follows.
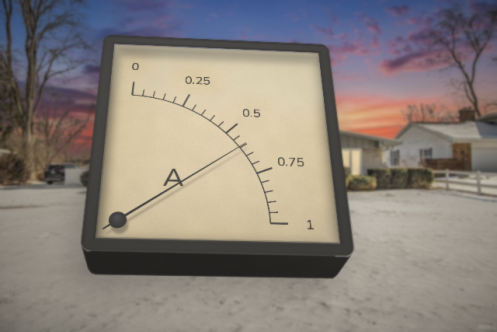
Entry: value=0.6 unit=A
